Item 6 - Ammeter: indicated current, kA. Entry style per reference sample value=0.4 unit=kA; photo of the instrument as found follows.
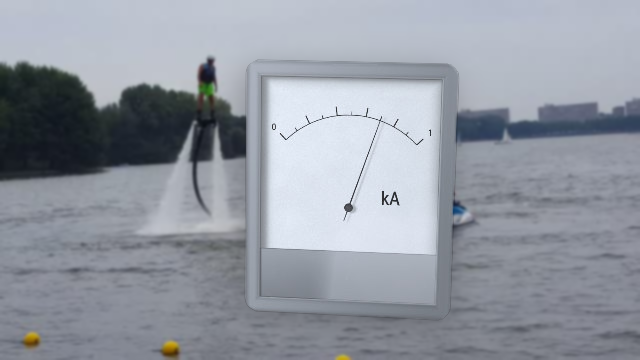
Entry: value=0.7 unit=kA
